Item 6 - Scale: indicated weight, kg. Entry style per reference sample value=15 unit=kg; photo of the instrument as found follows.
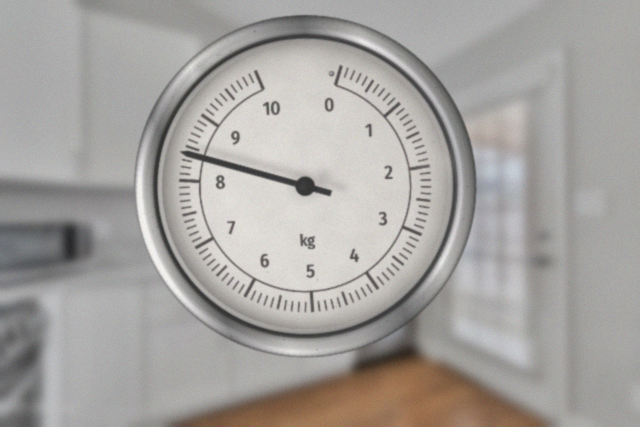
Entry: value=8.4 unit=kg
